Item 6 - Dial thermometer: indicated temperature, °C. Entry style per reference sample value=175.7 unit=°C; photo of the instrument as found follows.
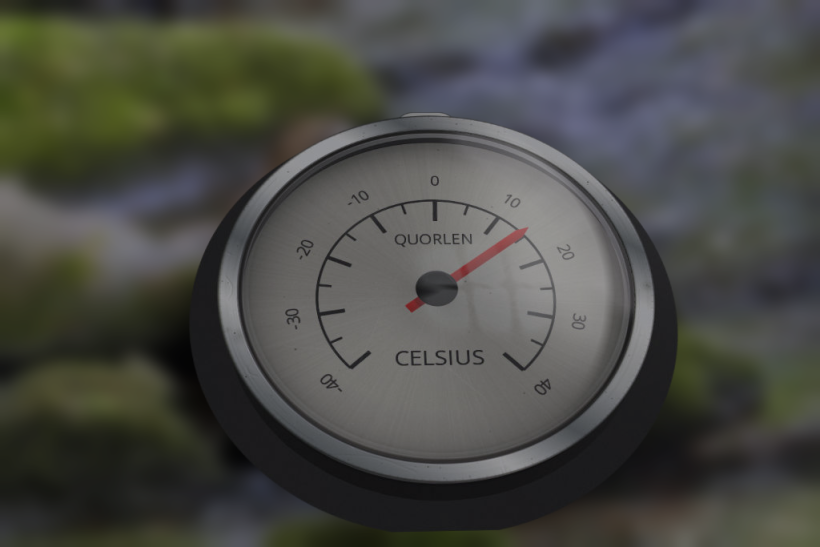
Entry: value=15 unit=°C
